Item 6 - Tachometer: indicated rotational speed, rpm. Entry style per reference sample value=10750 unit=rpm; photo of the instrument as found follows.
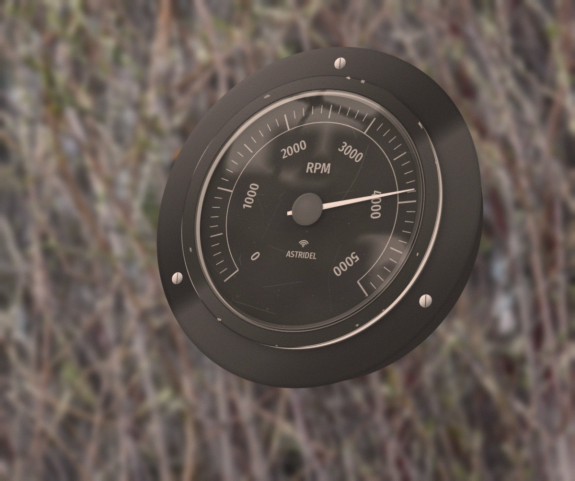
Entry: value=3900 unit=rpm
